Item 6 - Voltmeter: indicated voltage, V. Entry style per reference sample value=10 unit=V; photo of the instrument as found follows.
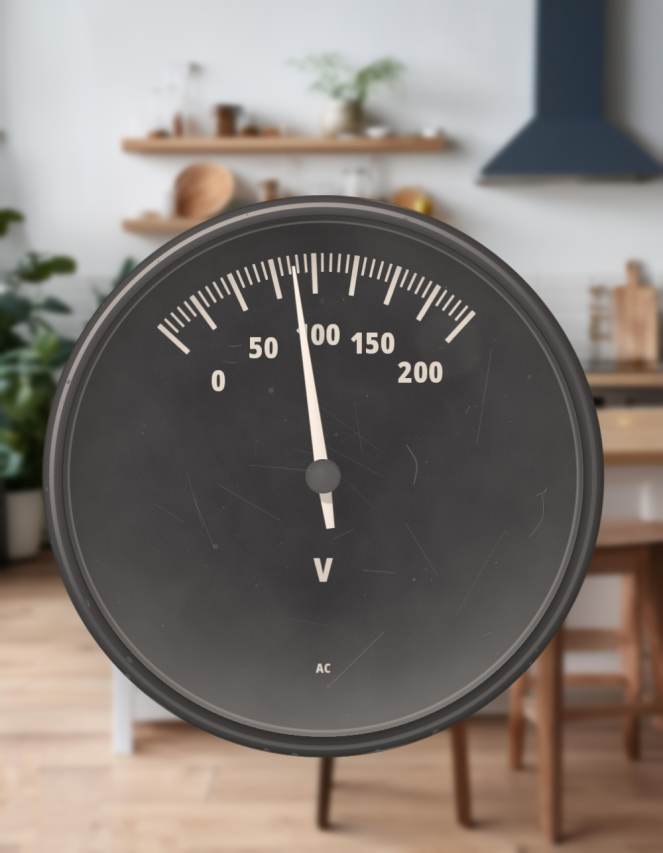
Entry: value=87.5 unit=V
